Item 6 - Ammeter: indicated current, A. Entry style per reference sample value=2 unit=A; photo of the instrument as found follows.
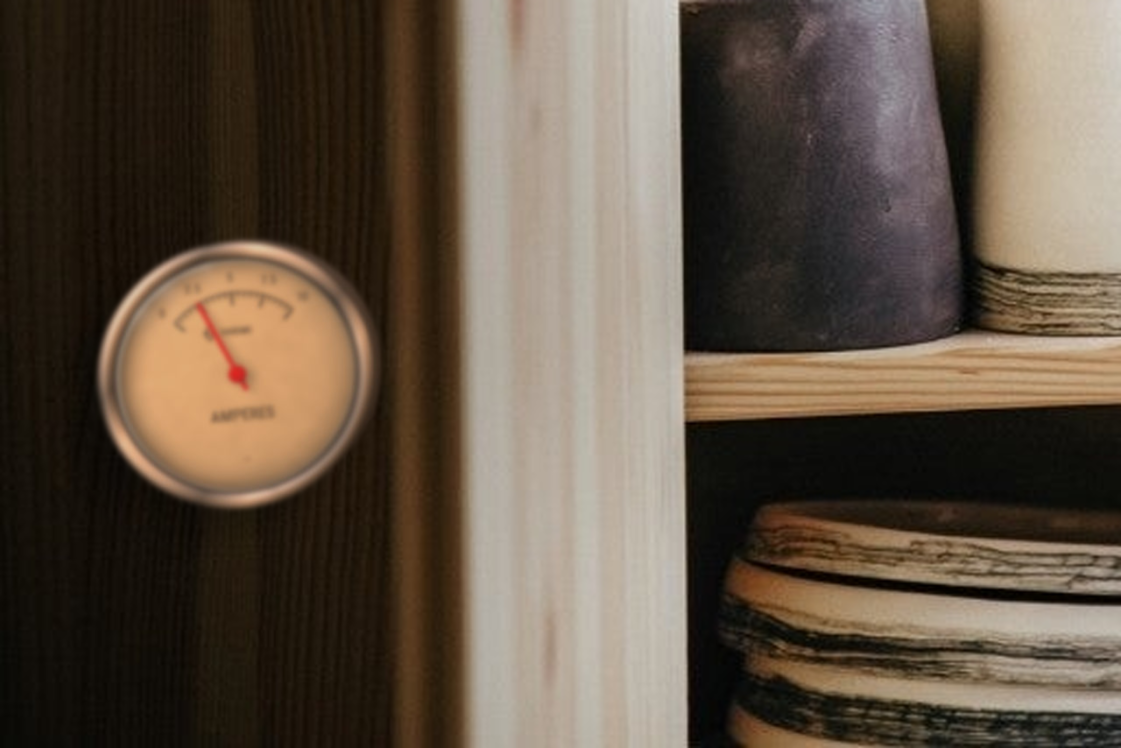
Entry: value=2.5 unit=A
